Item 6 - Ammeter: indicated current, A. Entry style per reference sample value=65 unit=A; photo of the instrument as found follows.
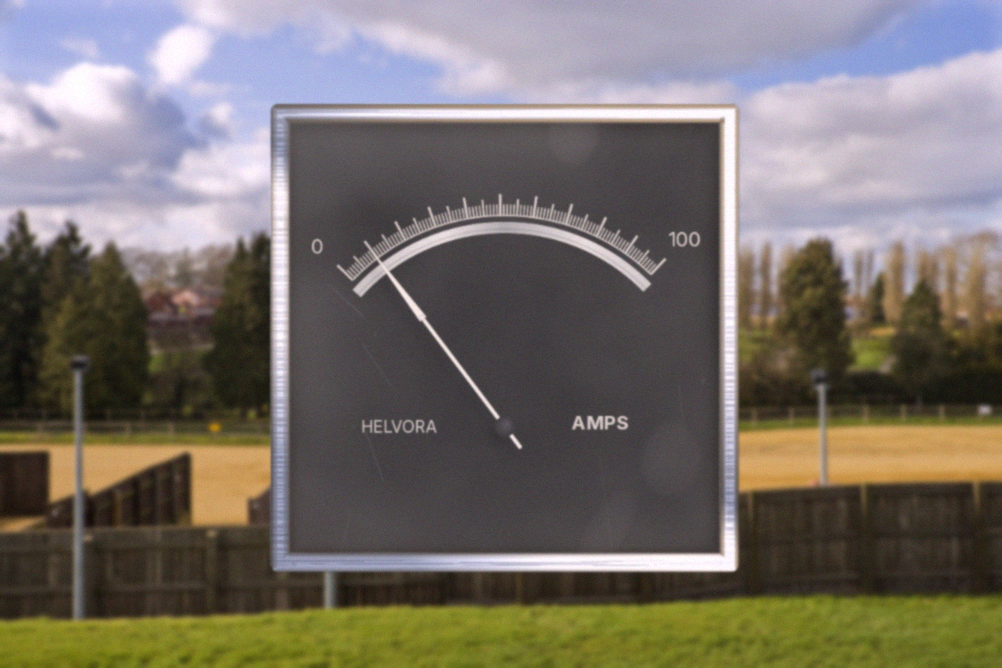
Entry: value=10 unit=A
